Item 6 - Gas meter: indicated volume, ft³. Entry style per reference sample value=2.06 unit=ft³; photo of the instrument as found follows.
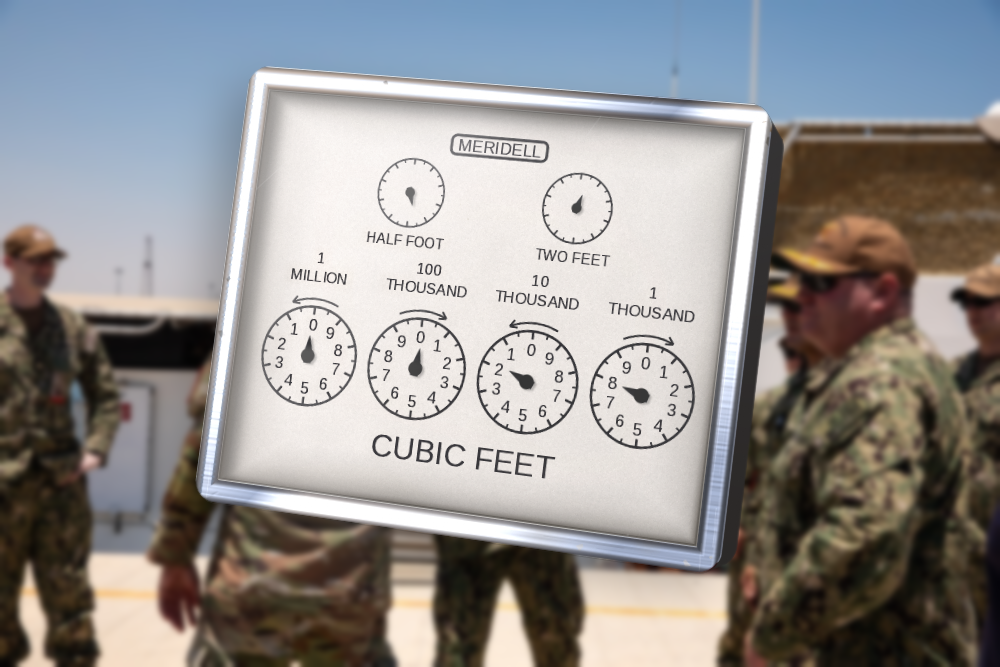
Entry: value=1800 unit=ft³
